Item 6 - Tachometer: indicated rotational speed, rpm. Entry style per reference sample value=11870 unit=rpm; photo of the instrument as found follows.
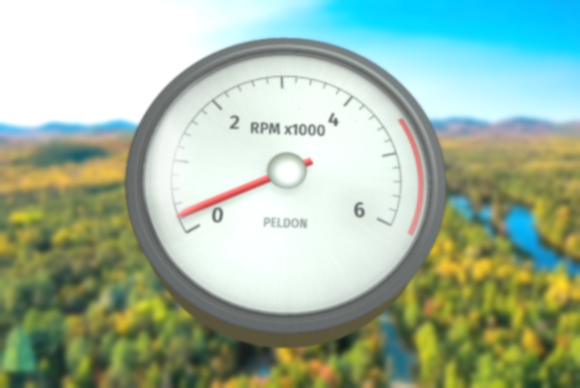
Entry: value=200 unit=rpm
